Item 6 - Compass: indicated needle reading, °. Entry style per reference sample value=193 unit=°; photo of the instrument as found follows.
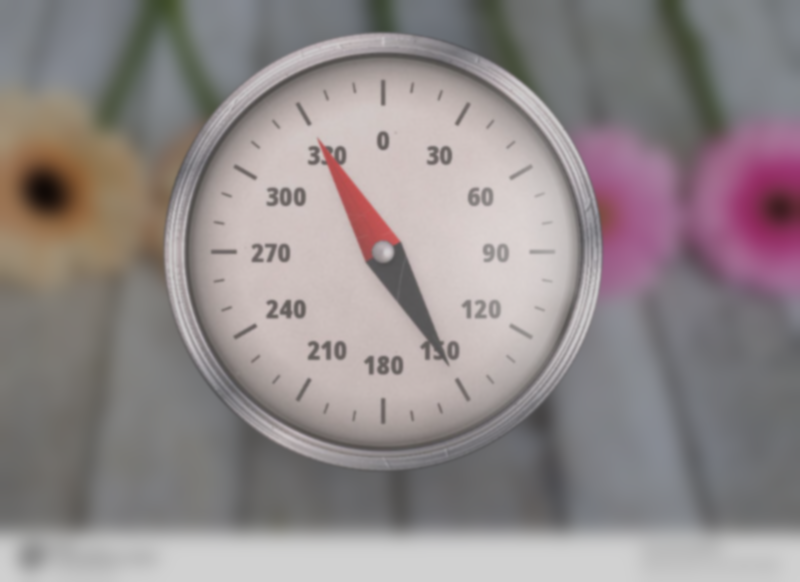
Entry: value=330 unit=°
